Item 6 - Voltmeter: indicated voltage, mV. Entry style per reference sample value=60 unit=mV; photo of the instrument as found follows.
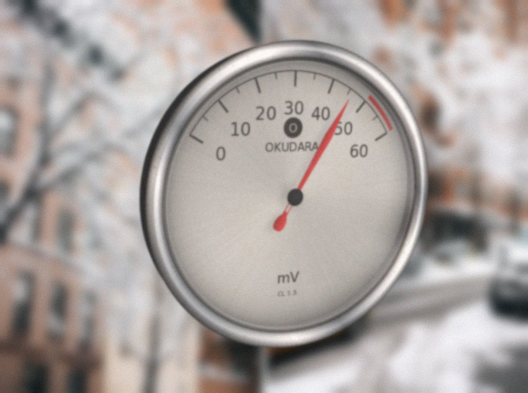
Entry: value=45 unit=mV
